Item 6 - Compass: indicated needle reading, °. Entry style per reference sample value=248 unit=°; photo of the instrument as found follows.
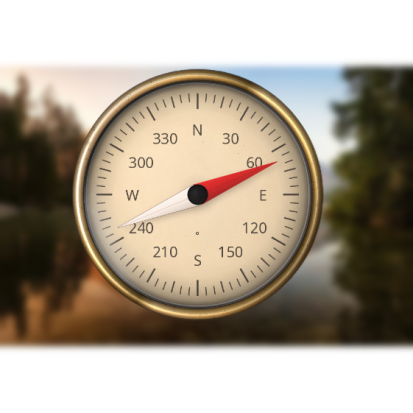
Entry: value=67.5 unit=°
